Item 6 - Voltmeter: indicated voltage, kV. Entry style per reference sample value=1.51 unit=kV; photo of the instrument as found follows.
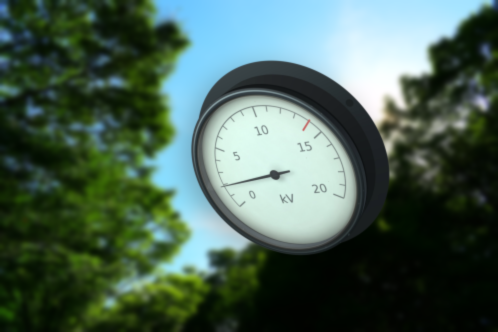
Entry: value=2 unit=kV
